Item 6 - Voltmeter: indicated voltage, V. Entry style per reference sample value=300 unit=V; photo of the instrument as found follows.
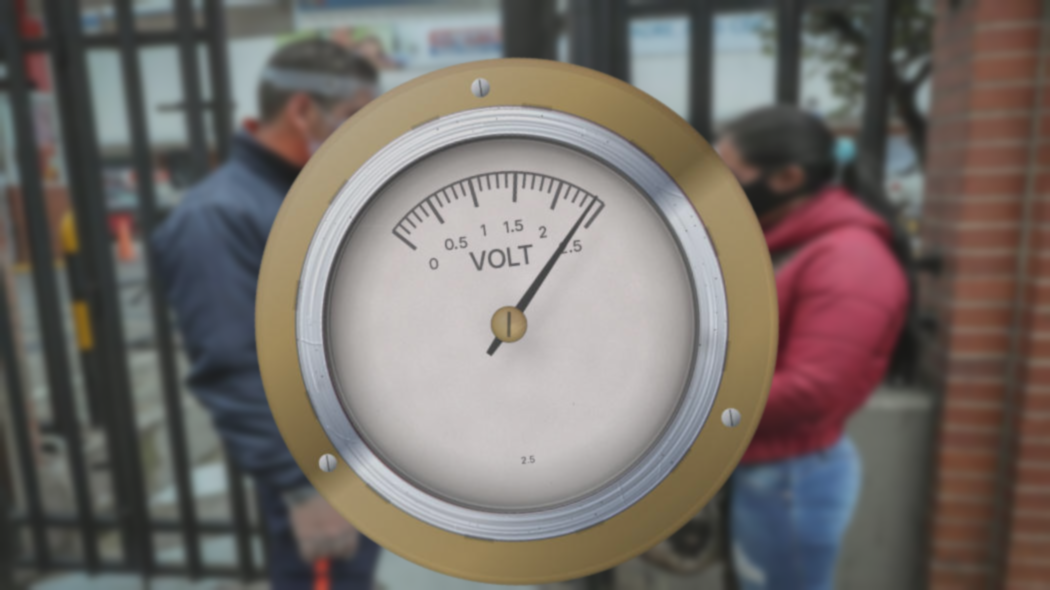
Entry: value=2.4 unit=V
